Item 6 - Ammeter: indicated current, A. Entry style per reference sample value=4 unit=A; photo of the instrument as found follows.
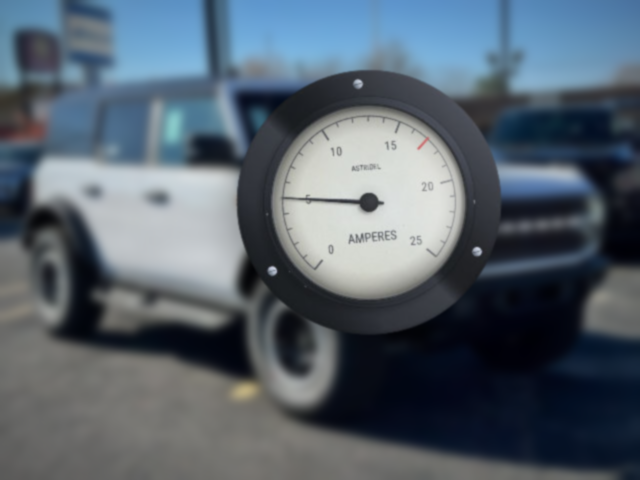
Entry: value=5 unit=A
